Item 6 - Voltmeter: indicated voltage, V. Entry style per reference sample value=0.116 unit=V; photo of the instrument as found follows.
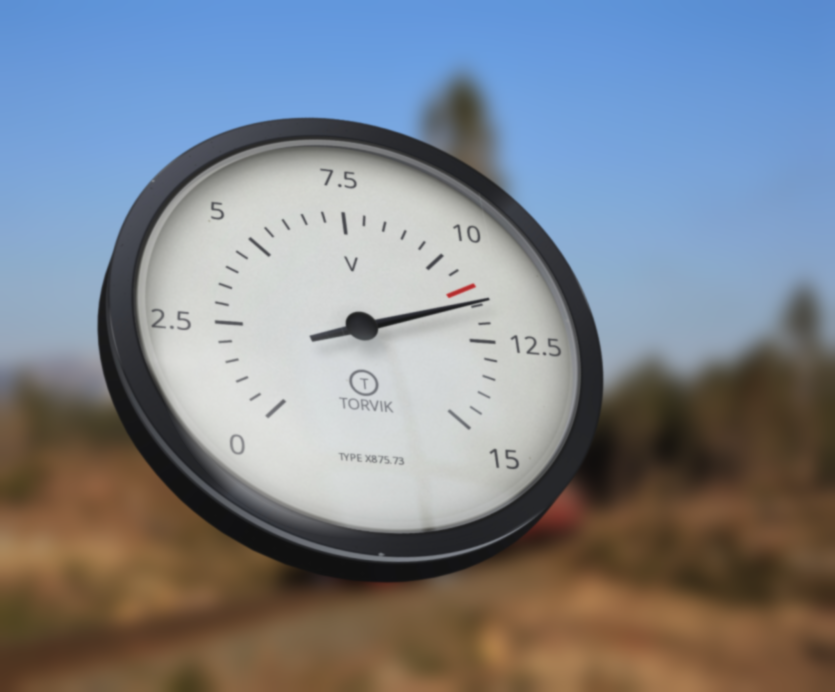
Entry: value=11.5 unit=V
